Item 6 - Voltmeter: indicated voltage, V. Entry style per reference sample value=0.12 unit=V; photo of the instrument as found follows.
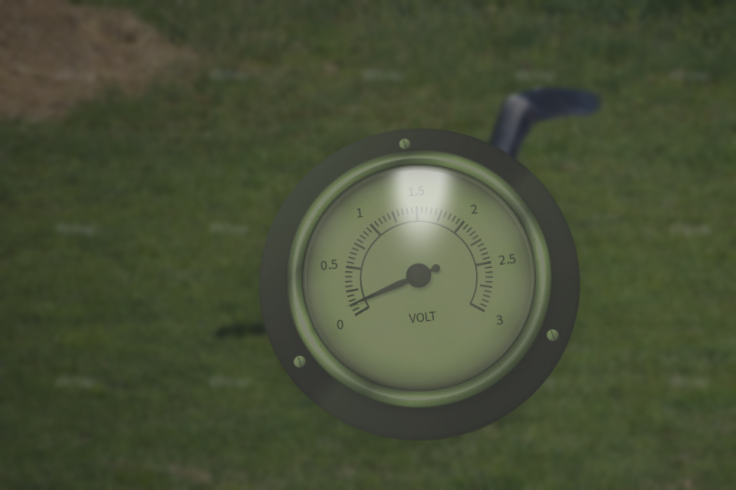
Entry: value=0.1 unit=V
